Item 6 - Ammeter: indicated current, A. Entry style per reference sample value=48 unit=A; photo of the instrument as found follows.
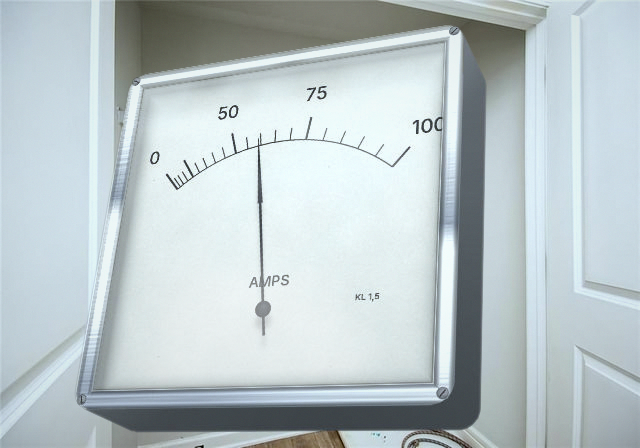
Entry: value=60 unit=A
